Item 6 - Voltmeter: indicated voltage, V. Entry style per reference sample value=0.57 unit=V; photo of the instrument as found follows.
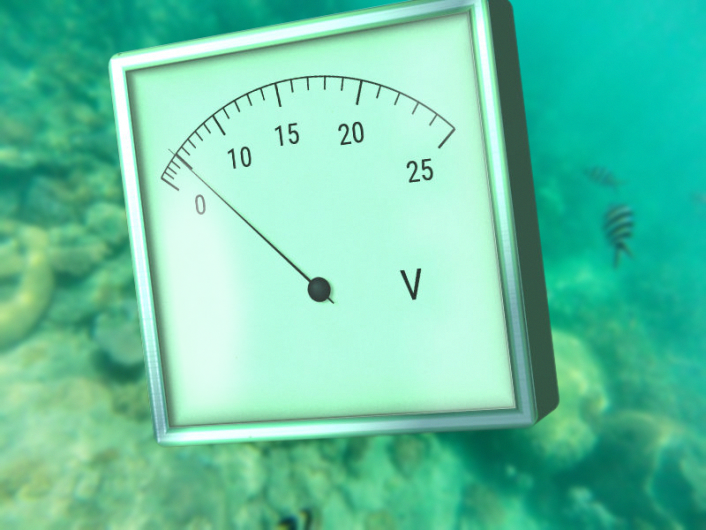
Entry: value=5 unit=V
